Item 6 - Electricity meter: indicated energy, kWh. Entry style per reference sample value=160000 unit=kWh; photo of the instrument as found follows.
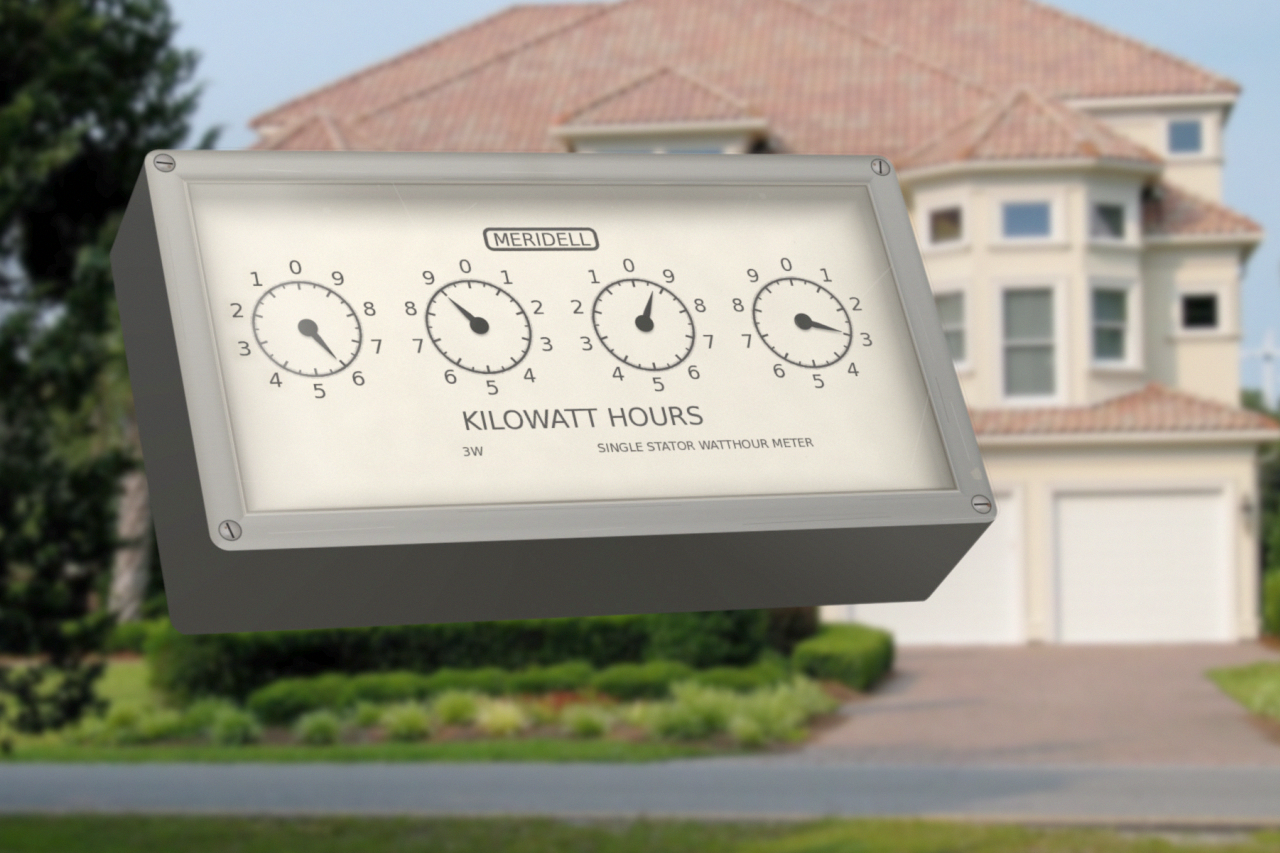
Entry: value=5893 unit=kWh
